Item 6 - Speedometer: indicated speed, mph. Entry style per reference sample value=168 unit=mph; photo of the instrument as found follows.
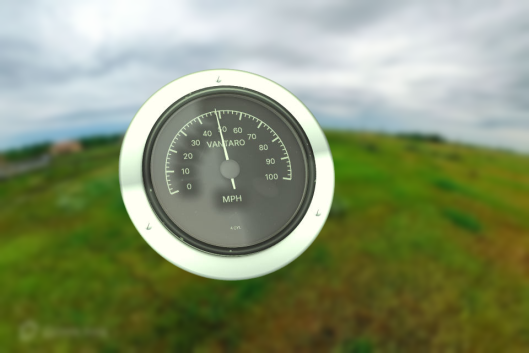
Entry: value=48 unit=mph
